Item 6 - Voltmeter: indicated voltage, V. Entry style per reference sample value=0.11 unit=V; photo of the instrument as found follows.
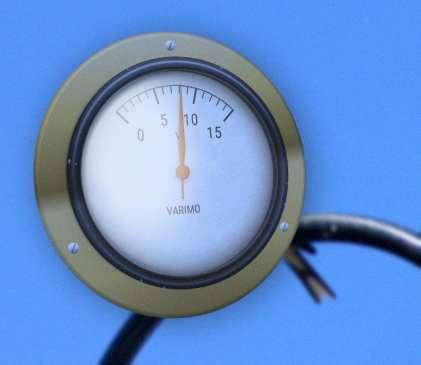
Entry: value=8 unit=V
